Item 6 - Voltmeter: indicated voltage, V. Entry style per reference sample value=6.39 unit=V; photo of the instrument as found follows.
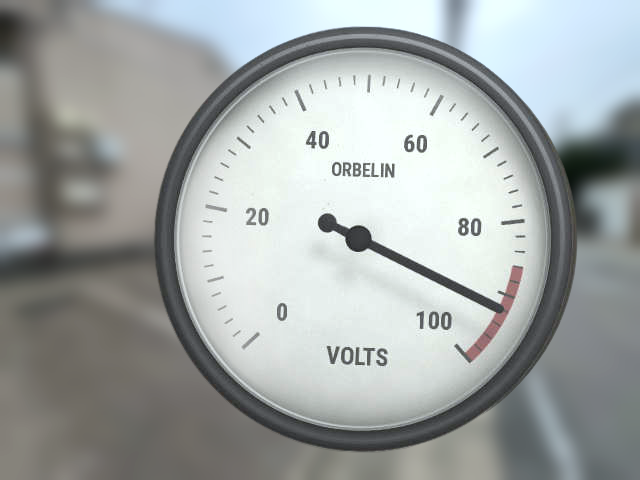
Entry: value=92 unit=V
